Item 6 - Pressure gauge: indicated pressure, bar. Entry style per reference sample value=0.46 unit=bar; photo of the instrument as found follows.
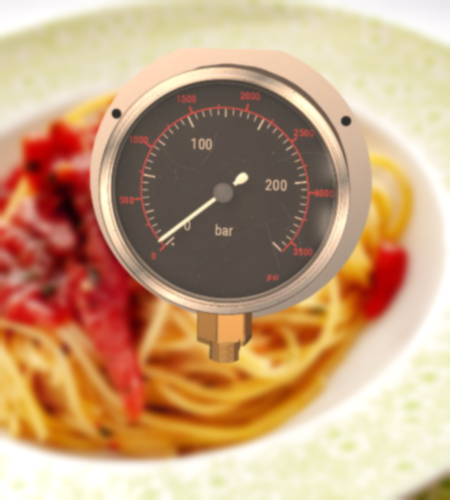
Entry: value=5 unit=bar
